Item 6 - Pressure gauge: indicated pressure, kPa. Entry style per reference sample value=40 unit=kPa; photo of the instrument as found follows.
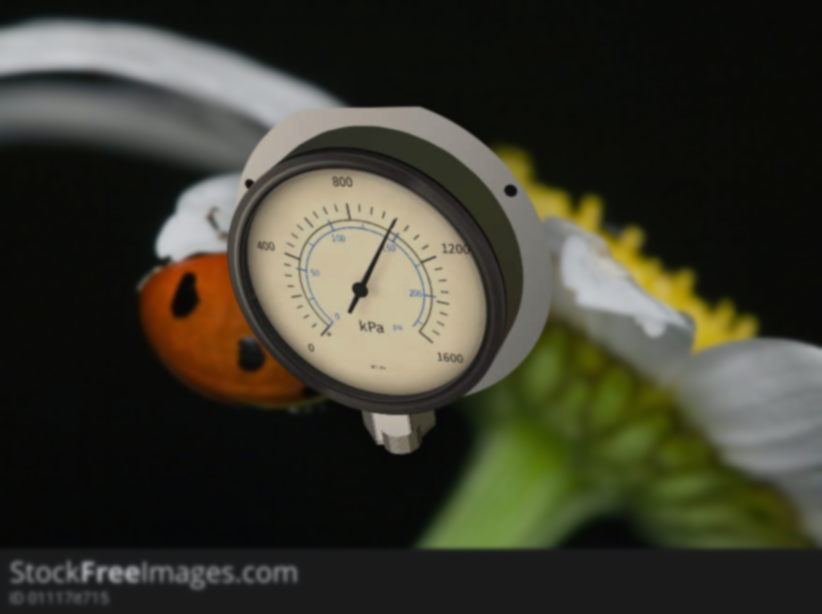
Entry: value=1000 unit=kPa
